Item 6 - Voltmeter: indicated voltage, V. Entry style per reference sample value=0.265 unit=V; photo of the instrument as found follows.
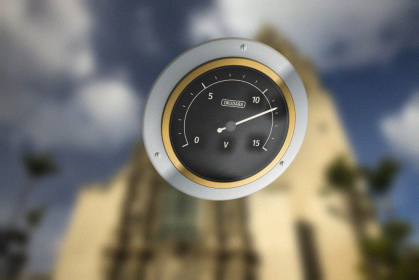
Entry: value=11.5 unit=V
